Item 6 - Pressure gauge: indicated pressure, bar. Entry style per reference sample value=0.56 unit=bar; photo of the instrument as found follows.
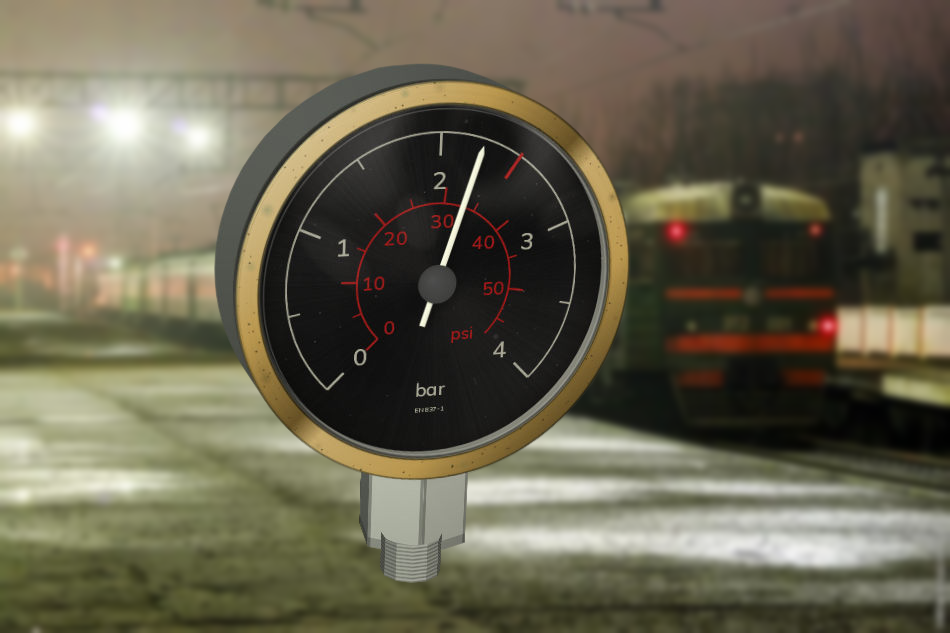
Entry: value=2.25 unit=bar
